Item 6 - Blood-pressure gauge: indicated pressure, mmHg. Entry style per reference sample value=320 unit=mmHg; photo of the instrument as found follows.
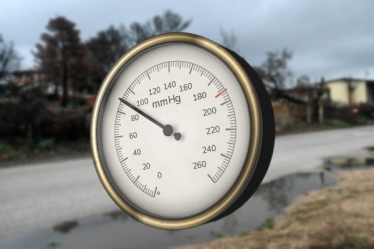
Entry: value=90 unit=mmHg
